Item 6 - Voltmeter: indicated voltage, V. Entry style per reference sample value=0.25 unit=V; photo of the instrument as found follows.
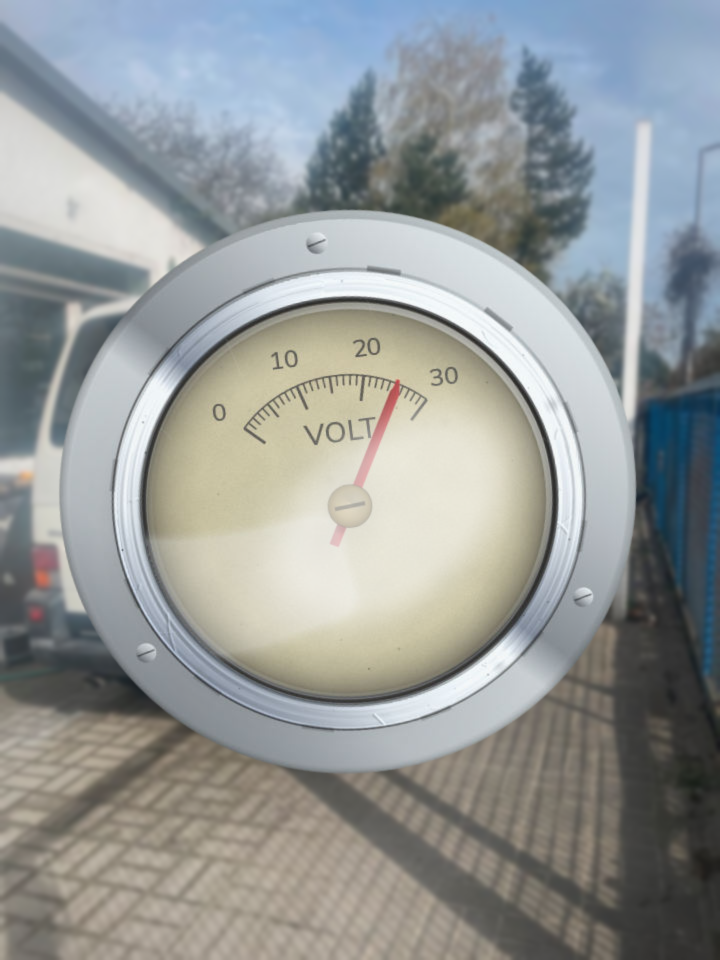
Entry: value=25 unit=V
